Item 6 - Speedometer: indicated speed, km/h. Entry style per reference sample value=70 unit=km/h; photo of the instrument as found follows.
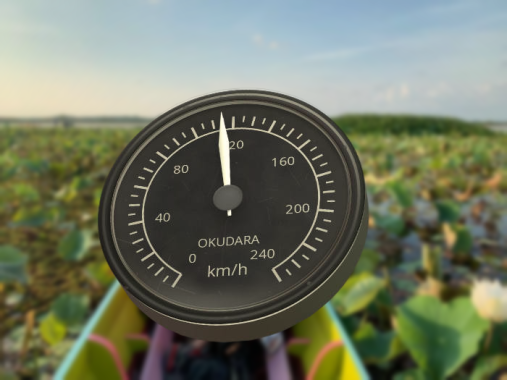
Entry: value=115 unit=km/h
